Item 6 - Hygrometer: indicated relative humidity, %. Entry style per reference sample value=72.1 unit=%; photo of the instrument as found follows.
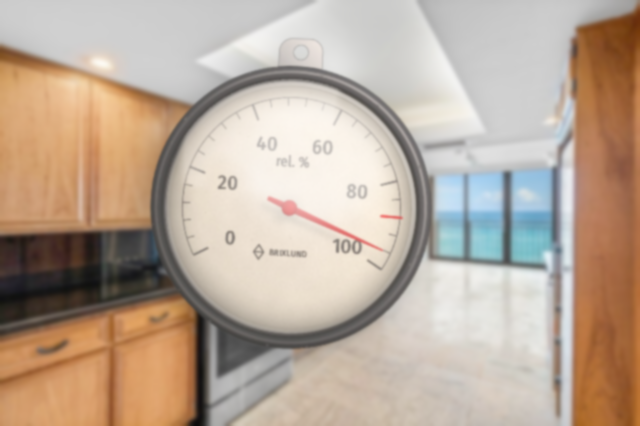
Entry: value=96 unit=%
